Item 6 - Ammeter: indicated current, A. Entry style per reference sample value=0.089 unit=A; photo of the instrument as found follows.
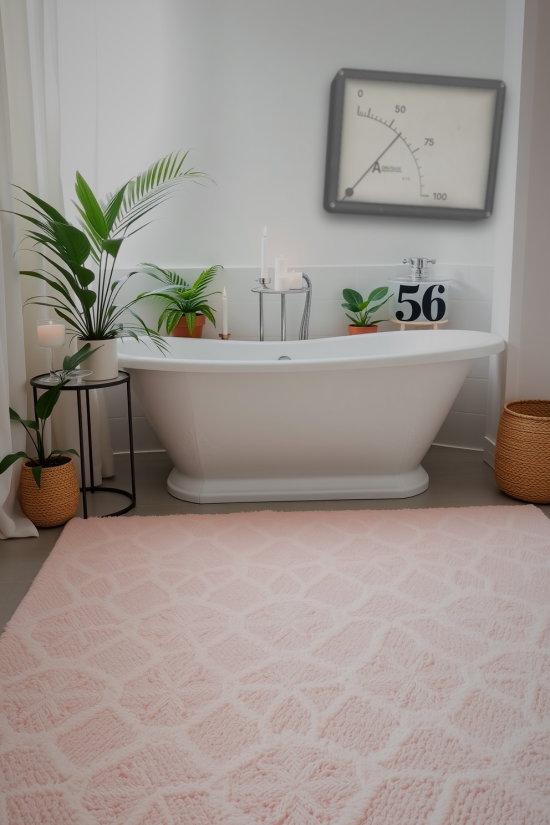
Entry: value=60 unit=A
